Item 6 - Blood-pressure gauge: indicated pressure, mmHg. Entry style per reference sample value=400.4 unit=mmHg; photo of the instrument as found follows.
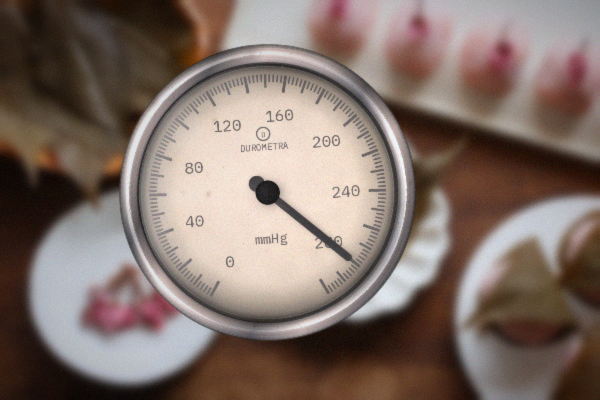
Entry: value=280 unit=mmHg
